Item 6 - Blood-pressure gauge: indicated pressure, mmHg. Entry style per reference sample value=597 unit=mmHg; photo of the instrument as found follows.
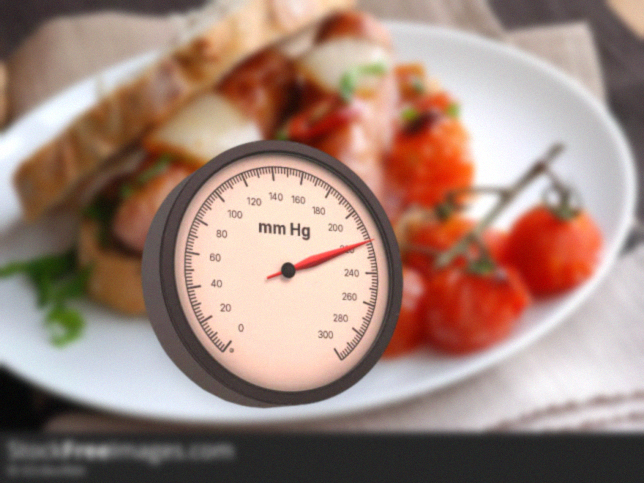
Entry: value=220 unit=mmHg
